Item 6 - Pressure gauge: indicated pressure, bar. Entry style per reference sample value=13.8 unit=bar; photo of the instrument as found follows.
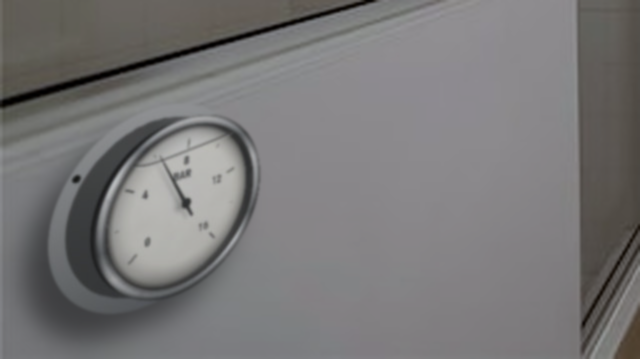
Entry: value=6 unit=bar
